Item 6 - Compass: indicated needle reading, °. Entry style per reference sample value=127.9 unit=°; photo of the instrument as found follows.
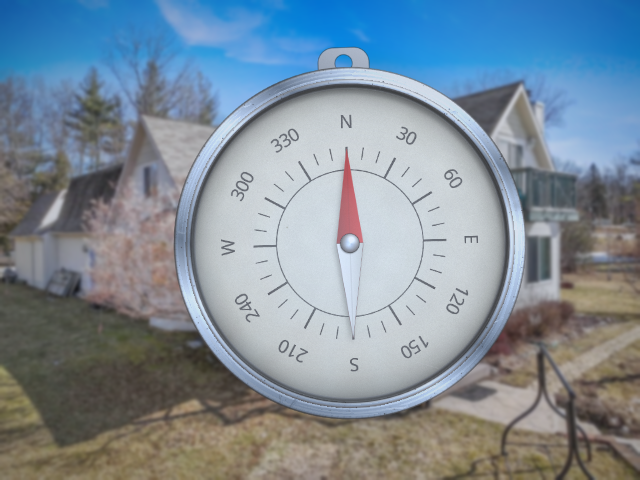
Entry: value=0 unit=°
